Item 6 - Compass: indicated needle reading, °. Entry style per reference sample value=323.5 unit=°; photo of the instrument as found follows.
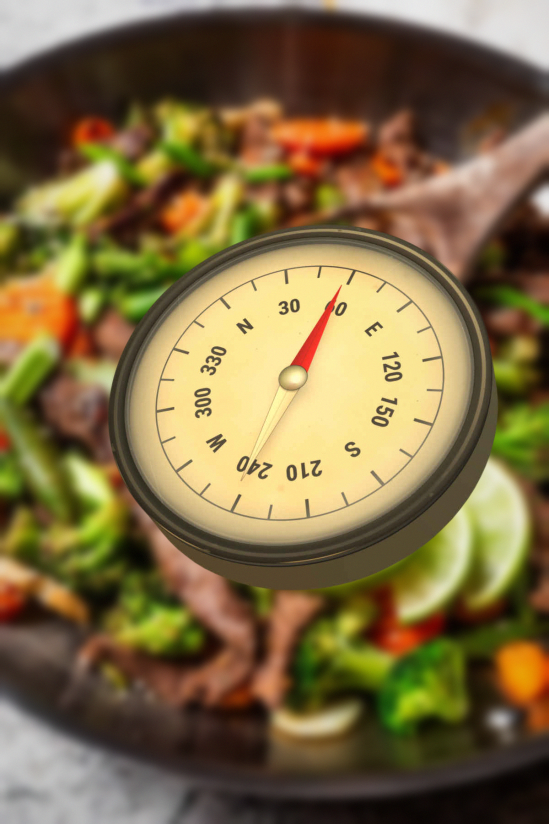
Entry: value=60 unit=°
